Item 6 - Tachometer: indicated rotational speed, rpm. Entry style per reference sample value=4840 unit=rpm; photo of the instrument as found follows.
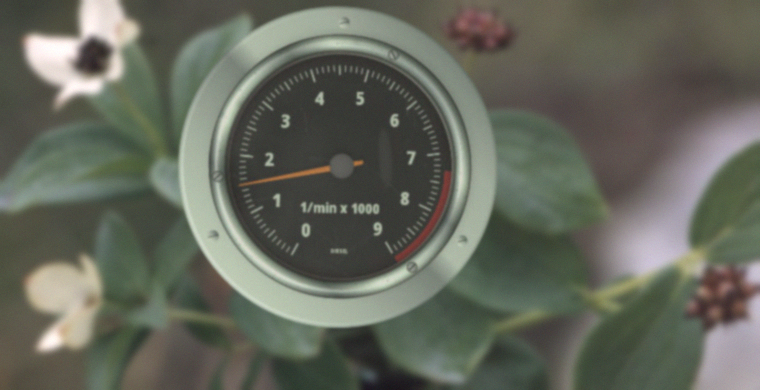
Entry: value=1500 unit=rpm
